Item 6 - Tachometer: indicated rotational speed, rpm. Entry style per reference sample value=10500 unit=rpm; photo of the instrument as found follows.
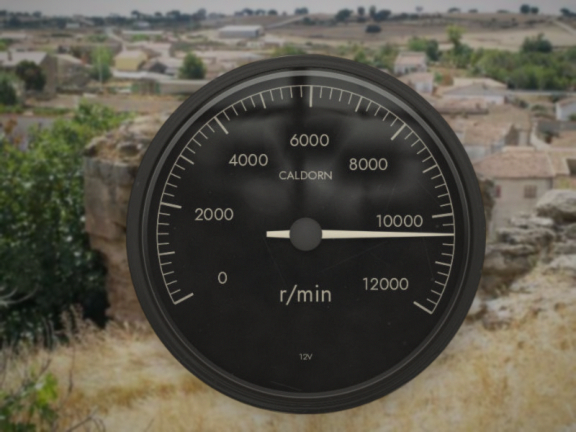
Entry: value=10400 unit=rpm
